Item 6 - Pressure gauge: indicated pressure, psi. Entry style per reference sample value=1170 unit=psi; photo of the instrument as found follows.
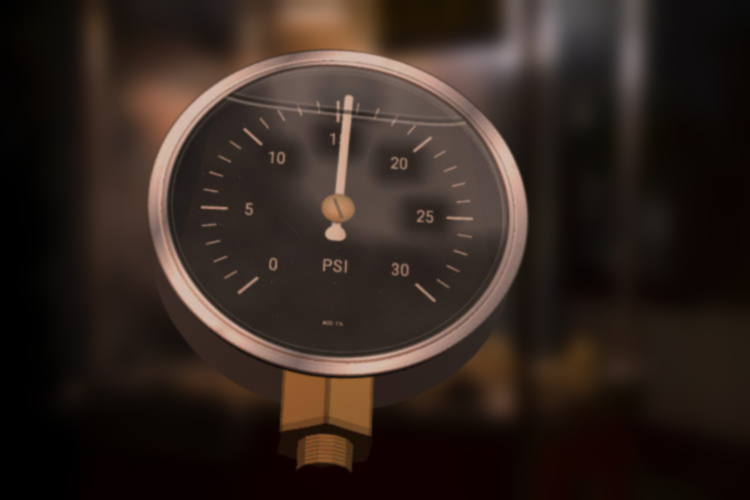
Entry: value=15.5 unit=psi
